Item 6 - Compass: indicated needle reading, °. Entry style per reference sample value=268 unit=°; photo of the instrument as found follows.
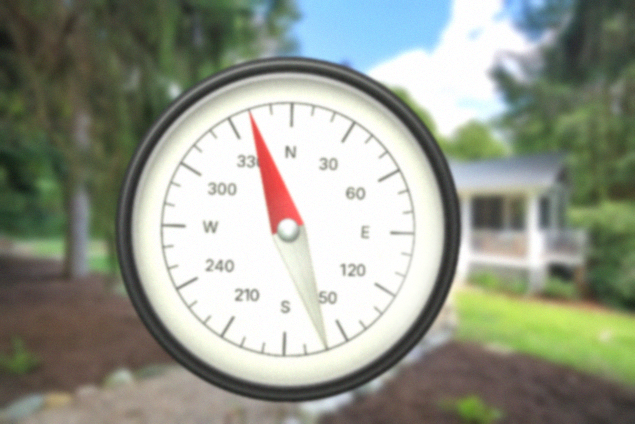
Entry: value=340 unit=°
